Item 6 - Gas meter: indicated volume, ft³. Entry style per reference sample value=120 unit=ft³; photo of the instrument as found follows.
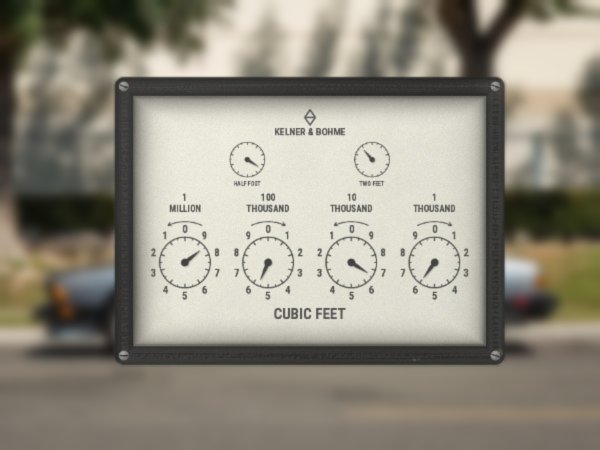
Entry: value=856600 unit=ft³
